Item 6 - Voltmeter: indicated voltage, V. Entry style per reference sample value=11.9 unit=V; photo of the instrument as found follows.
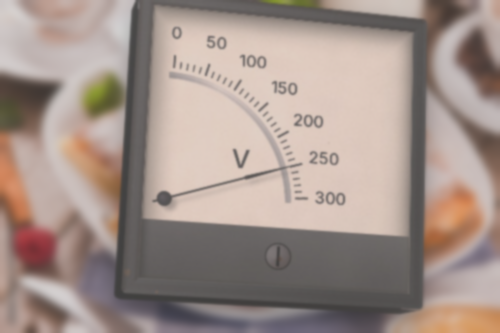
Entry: value=250 unit=V
